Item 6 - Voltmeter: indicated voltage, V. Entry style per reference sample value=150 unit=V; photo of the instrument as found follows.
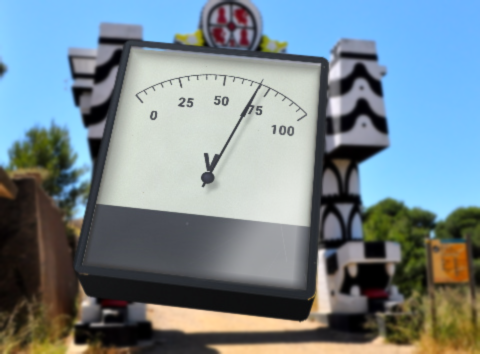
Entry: value=70 unit=V
